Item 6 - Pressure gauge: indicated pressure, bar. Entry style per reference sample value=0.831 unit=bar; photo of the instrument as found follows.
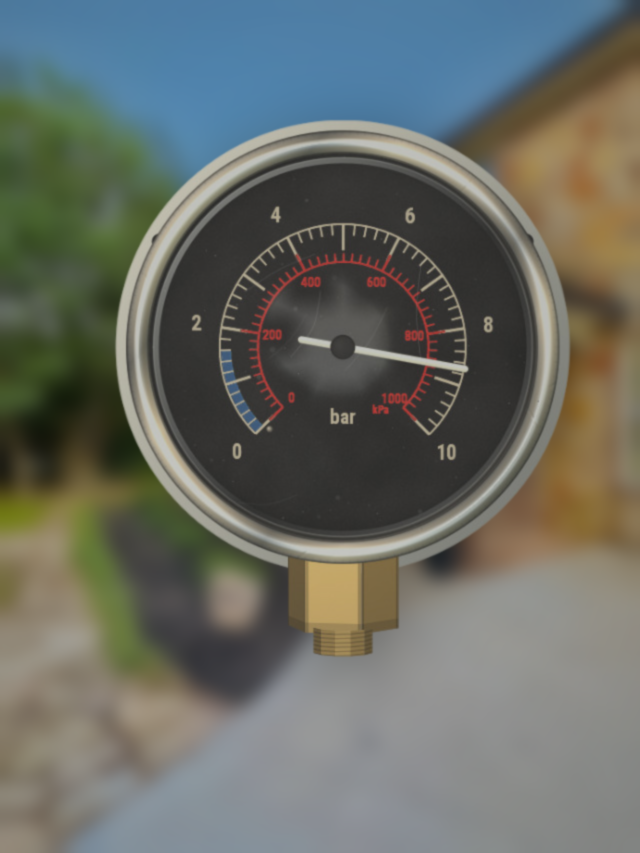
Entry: value=8.7 unit=bar
